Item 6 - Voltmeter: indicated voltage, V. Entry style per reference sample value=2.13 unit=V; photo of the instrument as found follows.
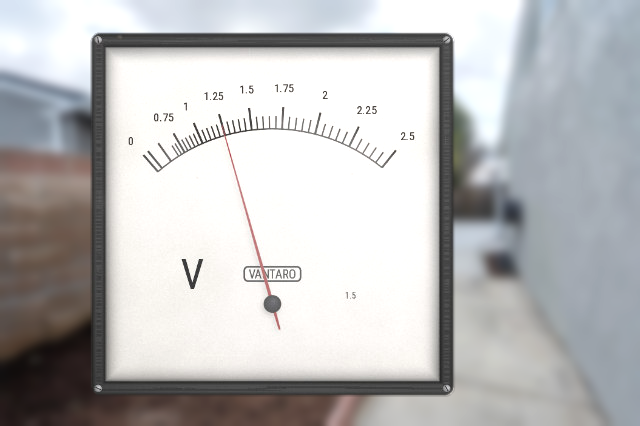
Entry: value=1.25 unit=V
